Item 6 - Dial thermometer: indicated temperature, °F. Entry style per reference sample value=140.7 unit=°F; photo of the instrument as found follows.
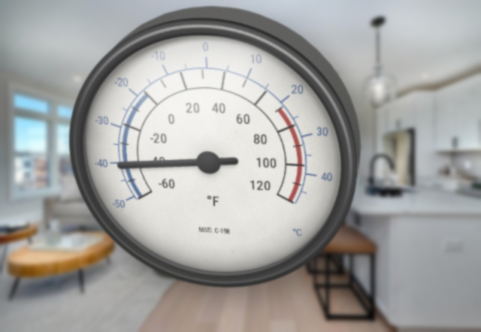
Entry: value=-40 unit=°F
